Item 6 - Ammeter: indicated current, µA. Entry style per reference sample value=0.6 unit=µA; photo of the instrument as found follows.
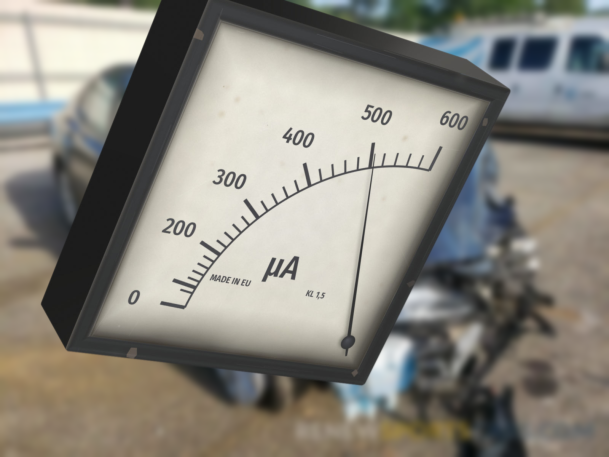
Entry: value=500 unit=µA
